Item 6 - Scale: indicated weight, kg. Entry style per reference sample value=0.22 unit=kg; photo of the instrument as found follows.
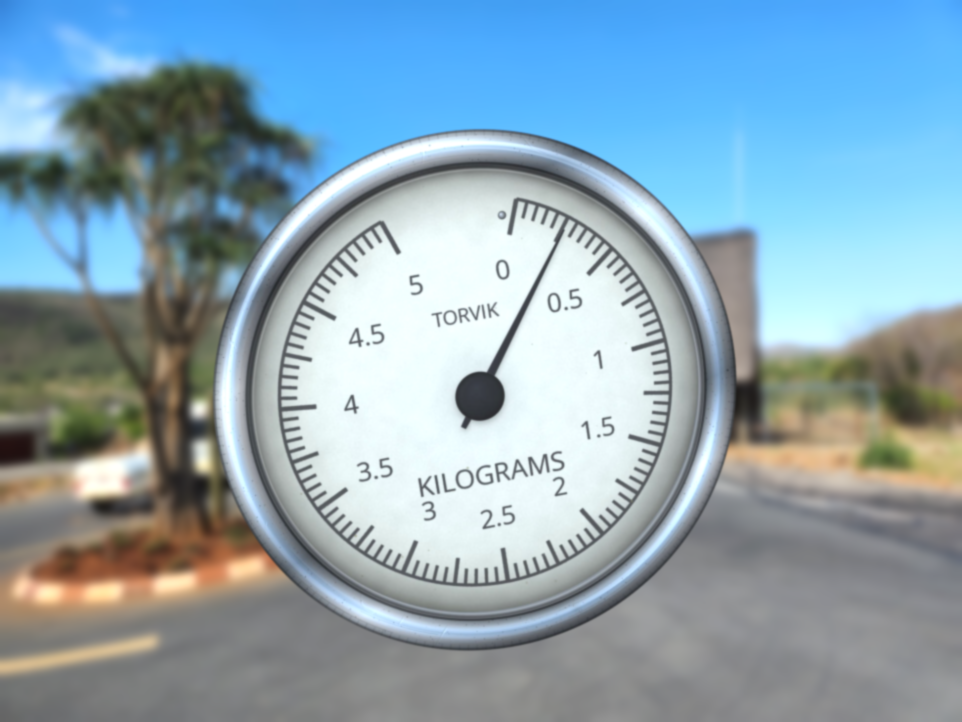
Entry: value=0.25 unit=kg
